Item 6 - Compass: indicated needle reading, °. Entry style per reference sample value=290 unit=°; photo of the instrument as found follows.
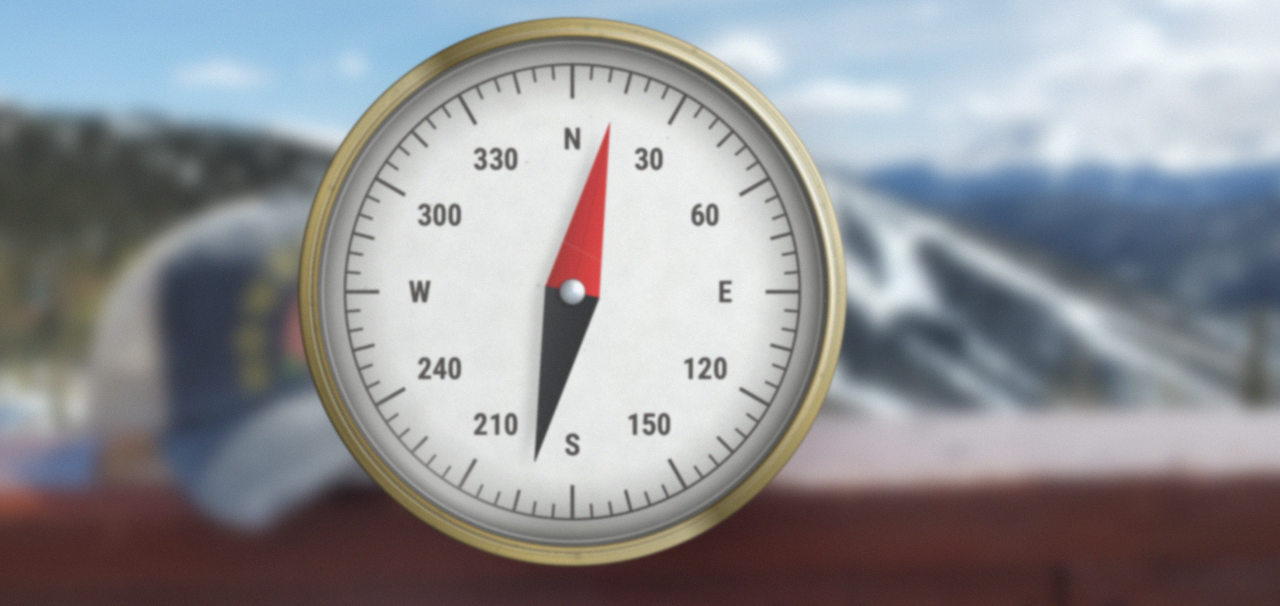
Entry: value=12.5 unit=°
